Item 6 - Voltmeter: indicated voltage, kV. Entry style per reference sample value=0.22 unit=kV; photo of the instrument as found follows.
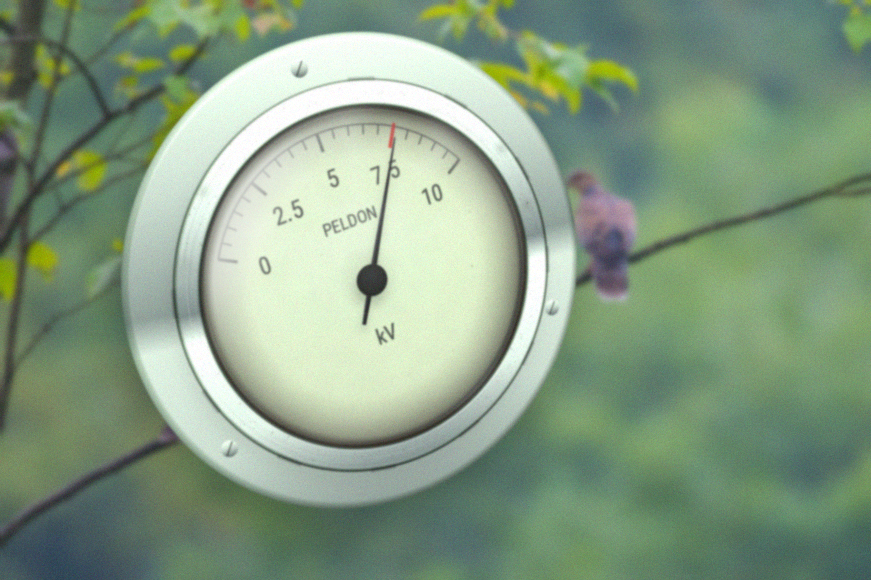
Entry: value=7.5 unit=kV
